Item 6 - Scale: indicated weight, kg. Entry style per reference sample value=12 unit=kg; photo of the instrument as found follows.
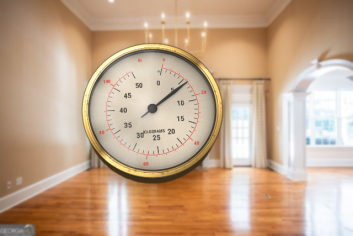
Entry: value=6 unit=kg
